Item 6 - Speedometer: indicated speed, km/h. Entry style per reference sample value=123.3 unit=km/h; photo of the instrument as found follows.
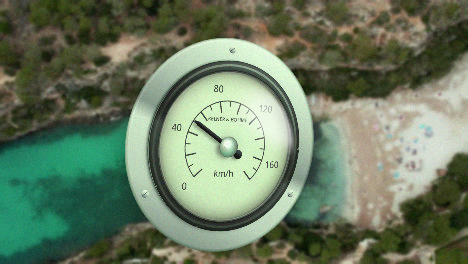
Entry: value=50 unit=km/h
